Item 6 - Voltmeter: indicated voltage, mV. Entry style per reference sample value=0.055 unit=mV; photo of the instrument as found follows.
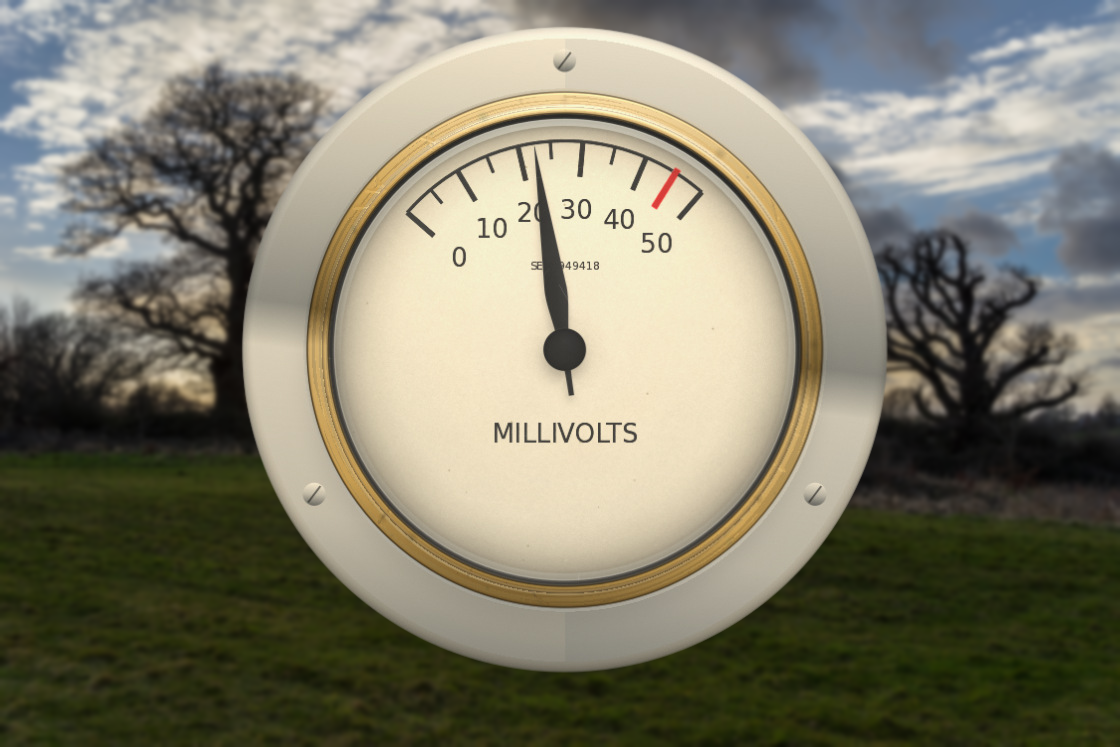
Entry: value=22.5 unit=mV
